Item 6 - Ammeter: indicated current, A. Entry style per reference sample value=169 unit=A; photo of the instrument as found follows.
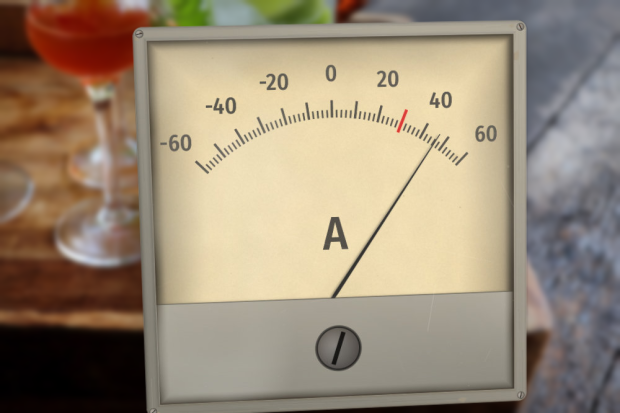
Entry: value=46 unit=A
